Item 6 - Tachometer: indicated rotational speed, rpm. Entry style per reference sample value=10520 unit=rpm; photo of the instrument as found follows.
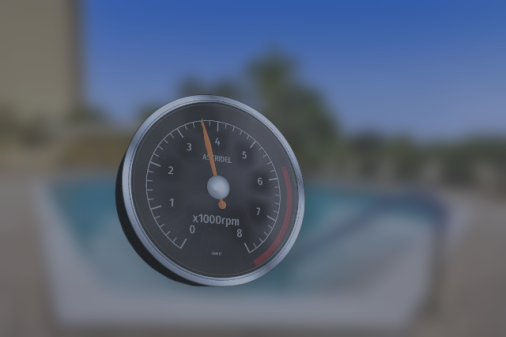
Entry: value=3600 unit=rpm
